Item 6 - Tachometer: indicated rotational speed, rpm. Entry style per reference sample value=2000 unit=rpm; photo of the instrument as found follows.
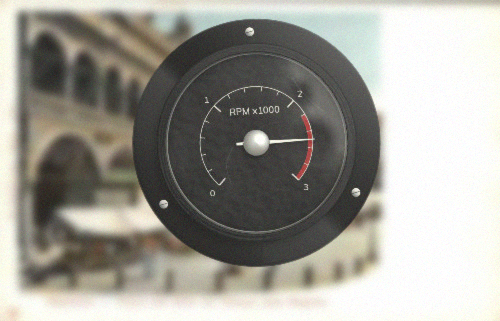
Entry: value=2500 unit=rpm
